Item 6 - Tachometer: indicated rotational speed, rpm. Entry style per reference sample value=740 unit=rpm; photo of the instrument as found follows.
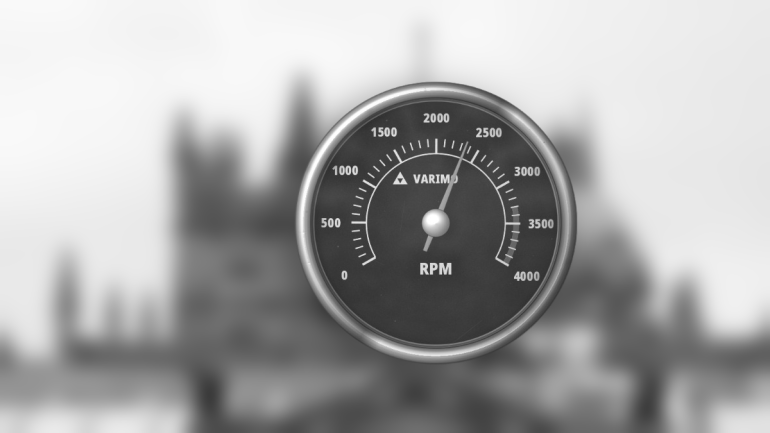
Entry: value=2350 unit=rpm
